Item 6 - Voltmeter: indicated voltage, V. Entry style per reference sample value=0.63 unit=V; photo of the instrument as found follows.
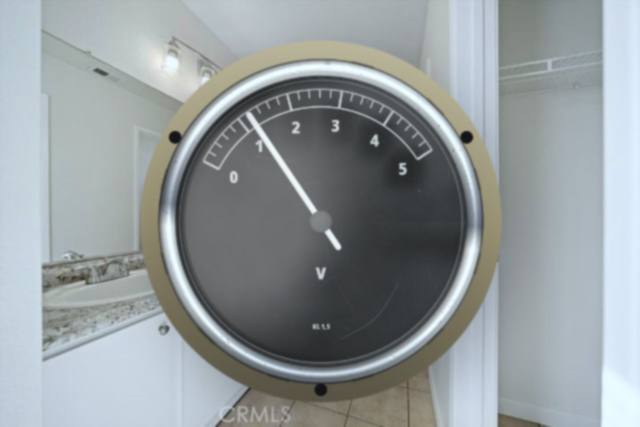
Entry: value=1.2 unit=V
